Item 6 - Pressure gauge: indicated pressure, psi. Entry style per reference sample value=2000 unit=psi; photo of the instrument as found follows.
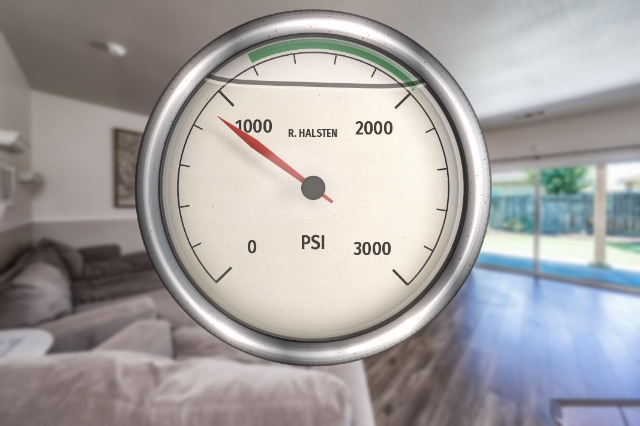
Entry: value=900 unit=psi
